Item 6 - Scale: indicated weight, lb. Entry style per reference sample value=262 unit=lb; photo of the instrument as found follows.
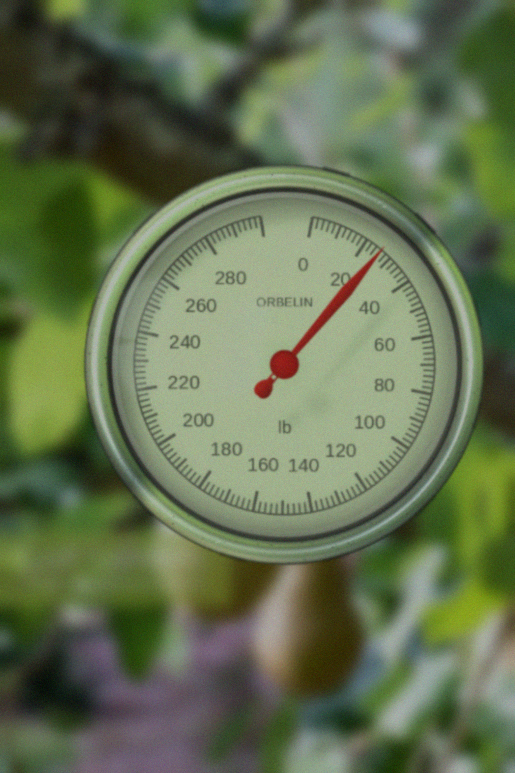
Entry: value=26 unit=lb
